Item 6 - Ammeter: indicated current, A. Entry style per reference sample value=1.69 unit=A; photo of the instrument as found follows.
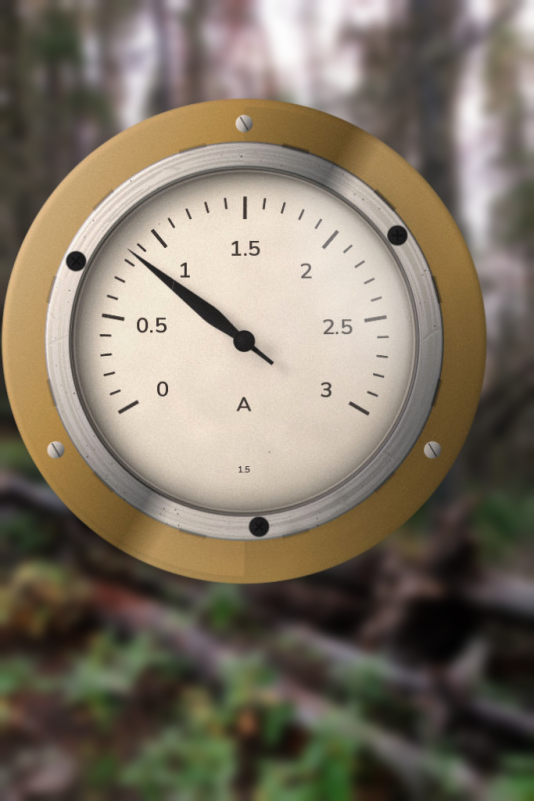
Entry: value=0.85 unit=A
